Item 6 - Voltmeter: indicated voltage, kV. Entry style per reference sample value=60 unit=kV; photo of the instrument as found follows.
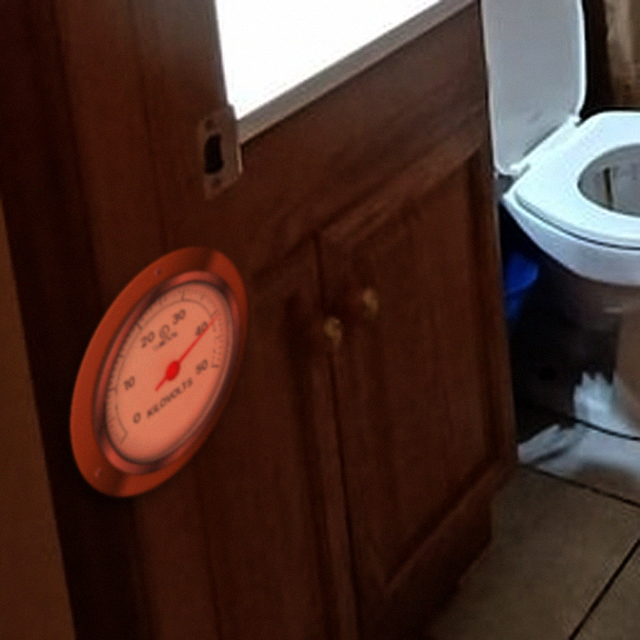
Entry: value=40 unit=kV
